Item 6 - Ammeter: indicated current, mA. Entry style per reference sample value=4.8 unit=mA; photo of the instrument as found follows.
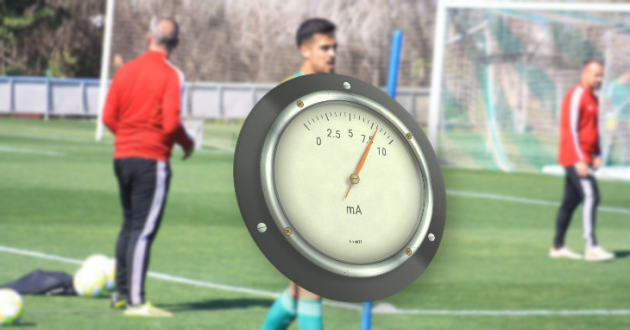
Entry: value=8 unit=mA
